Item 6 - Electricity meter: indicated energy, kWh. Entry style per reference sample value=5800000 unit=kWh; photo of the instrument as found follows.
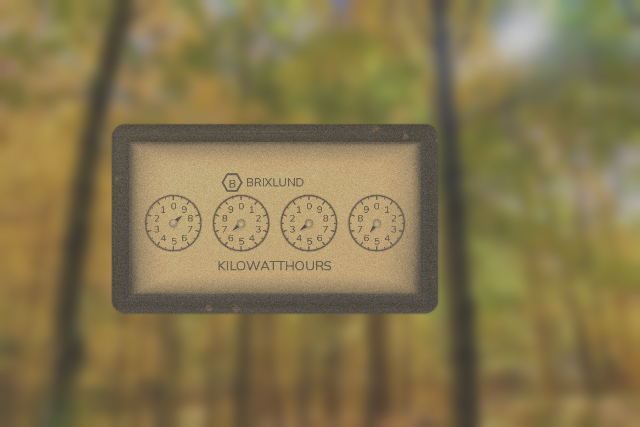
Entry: value=8636 unit=kWh
